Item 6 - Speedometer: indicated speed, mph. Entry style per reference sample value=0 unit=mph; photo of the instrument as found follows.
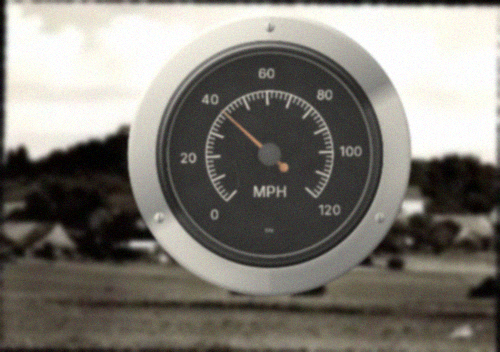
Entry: value=40 unit=mph
